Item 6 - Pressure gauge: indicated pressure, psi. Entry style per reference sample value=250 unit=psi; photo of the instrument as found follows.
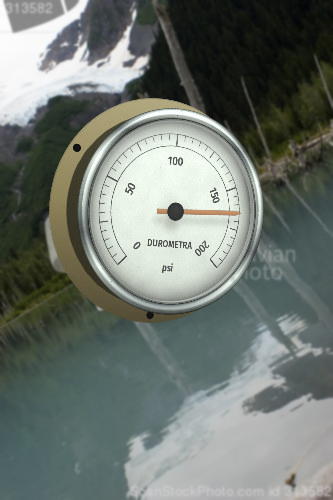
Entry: value=165 unit=psi
